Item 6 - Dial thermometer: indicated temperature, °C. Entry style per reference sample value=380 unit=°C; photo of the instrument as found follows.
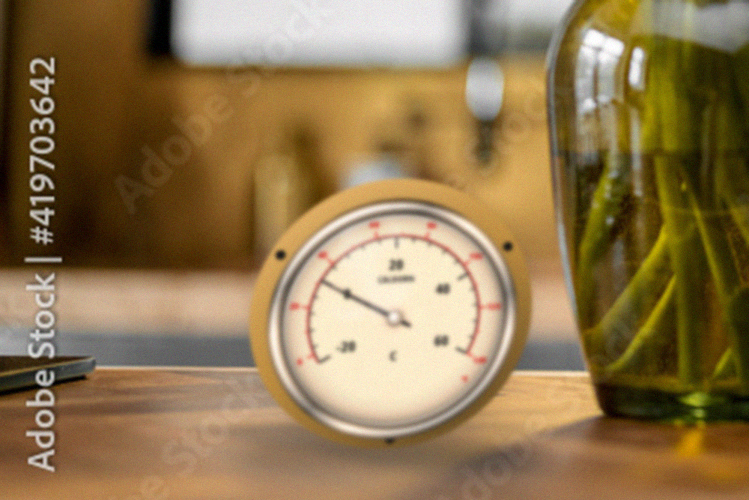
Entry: value=0 unit=°C
